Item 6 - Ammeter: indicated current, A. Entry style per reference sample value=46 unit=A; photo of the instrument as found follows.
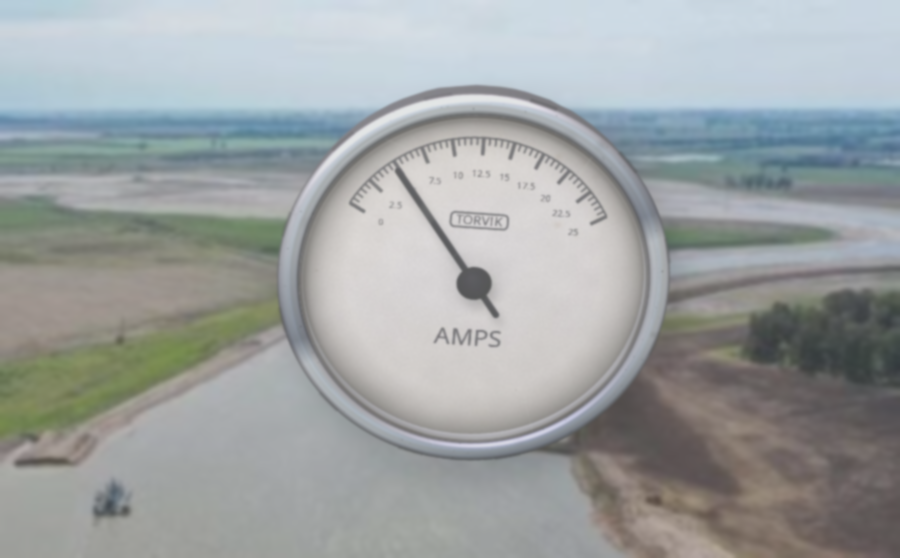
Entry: value=5 unit=A
